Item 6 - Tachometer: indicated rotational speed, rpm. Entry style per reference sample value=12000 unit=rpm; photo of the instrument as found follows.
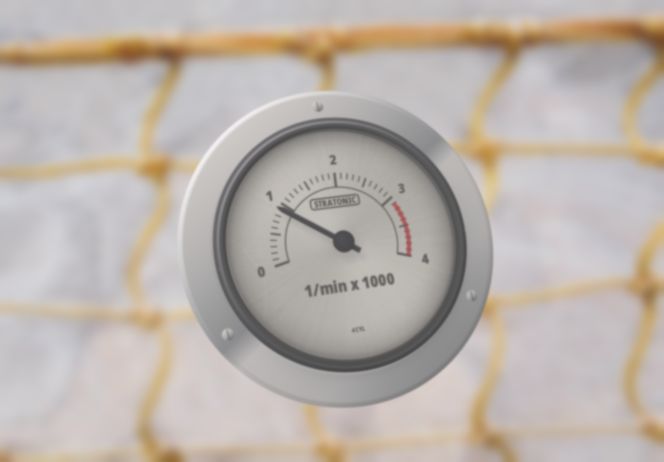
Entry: value=900 unit=rpm
